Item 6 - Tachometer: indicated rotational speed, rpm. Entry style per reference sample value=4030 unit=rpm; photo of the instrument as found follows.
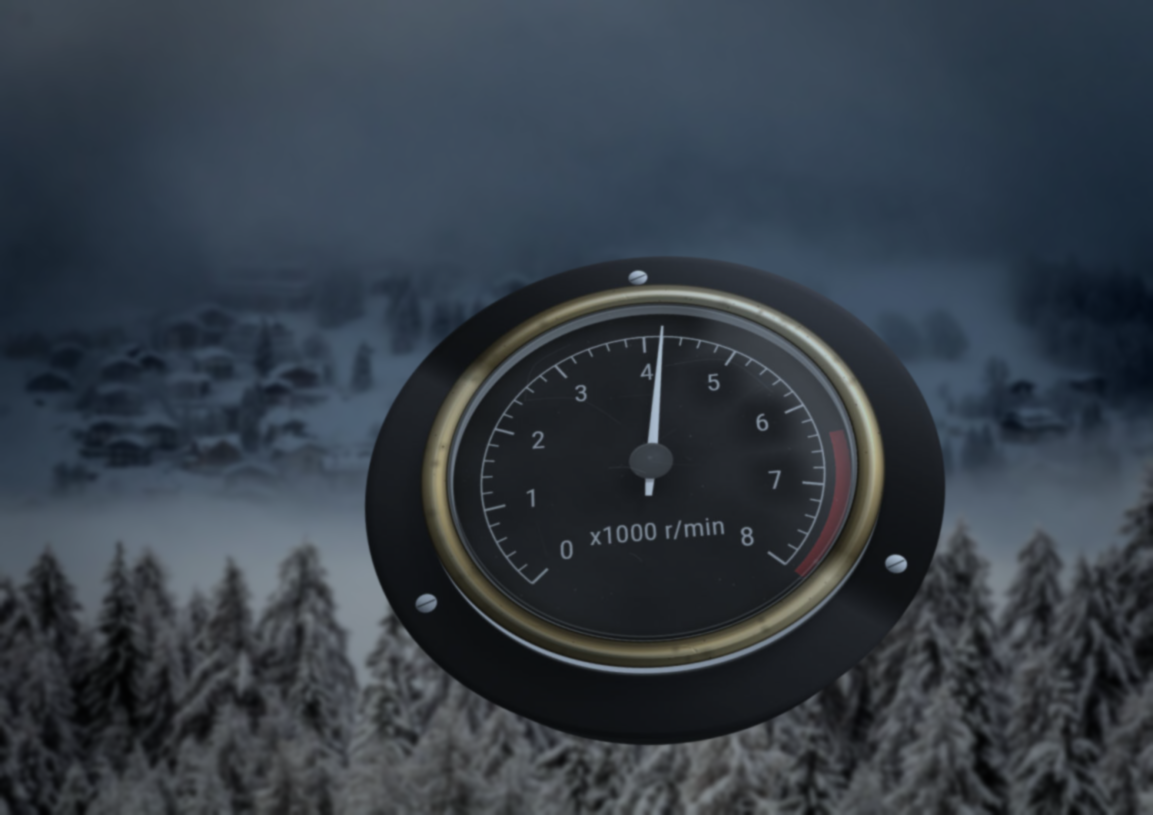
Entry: value=4200 unit=rpm
